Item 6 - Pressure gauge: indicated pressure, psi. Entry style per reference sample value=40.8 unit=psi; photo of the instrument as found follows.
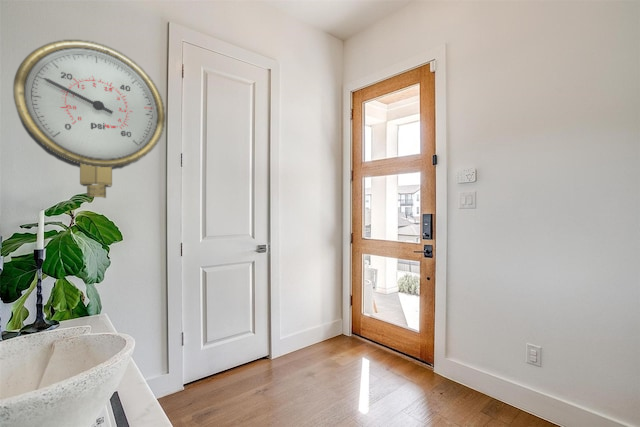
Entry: value=15 unit=psi
